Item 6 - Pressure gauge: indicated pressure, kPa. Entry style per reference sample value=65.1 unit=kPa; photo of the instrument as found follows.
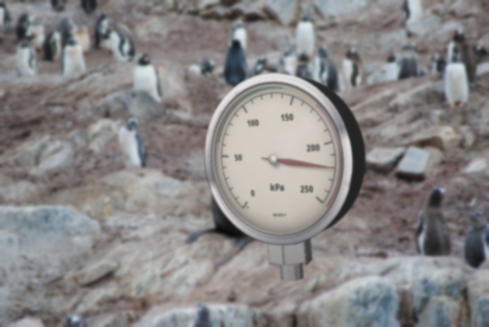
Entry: value=220 unit=kPa
